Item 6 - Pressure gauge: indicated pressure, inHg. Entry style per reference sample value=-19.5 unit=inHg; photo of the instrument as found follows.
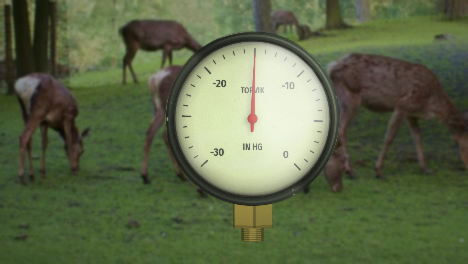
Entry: value=-15 unit=inHg
